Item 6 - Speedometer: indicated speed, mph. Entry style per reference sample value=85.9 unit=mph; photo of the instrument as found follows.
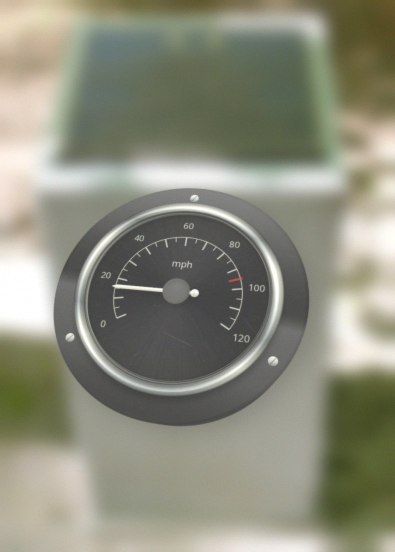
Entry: value=15 unit=mph
